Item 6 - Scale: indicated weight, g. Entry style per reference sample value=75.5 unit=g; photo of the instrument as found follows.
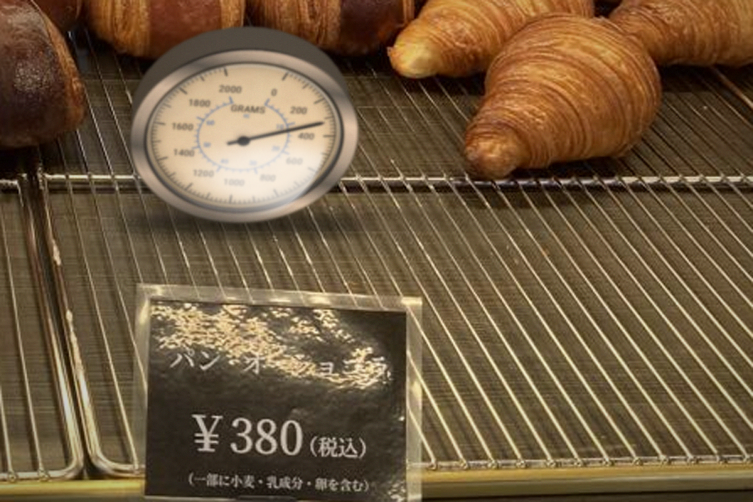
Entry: value=300 unit=g
